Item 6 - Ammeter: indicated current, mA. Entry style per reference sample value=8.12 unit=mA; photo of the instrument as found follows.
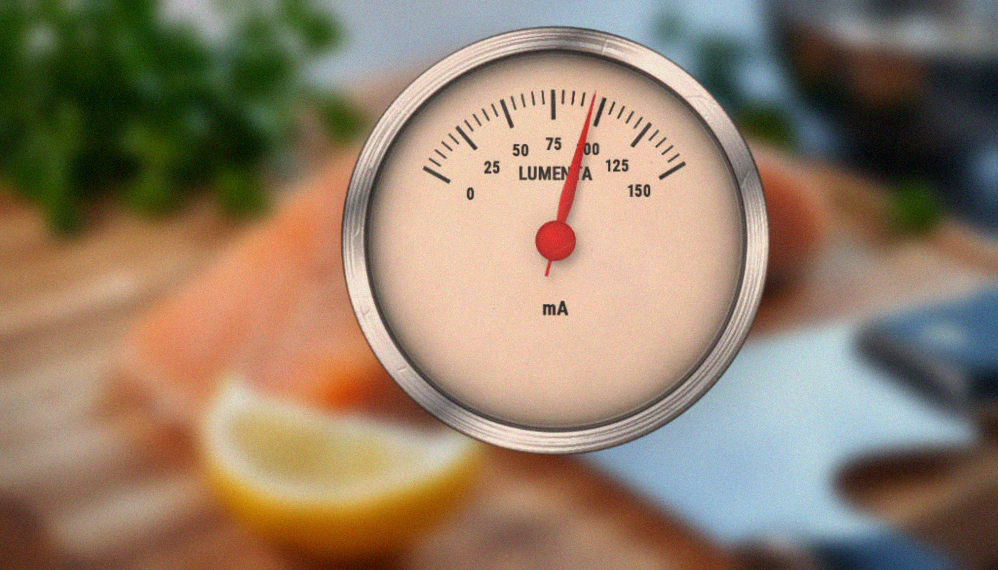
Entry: value=95 unit=mA
